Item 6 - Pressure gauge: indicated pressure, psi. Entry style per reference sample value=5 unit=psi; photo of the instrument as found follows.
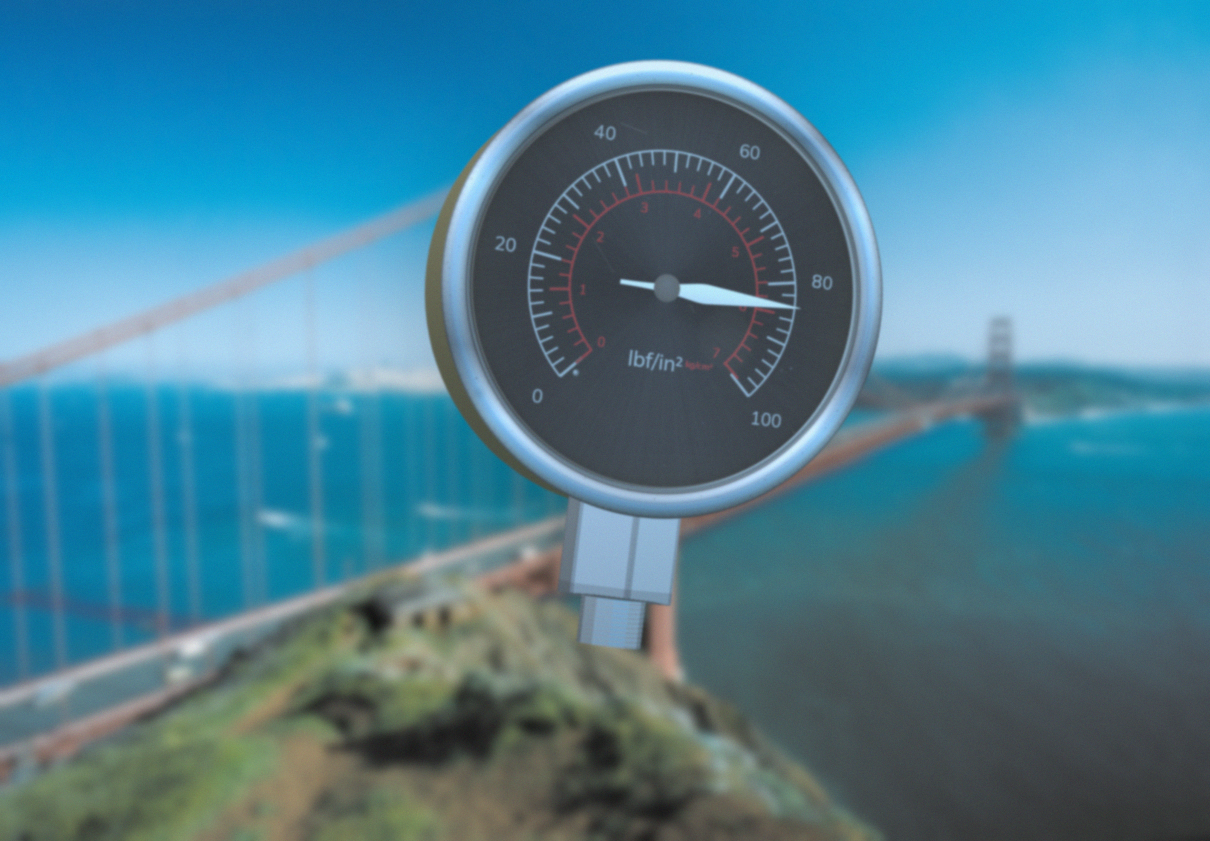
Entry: value=84 unit=psi
